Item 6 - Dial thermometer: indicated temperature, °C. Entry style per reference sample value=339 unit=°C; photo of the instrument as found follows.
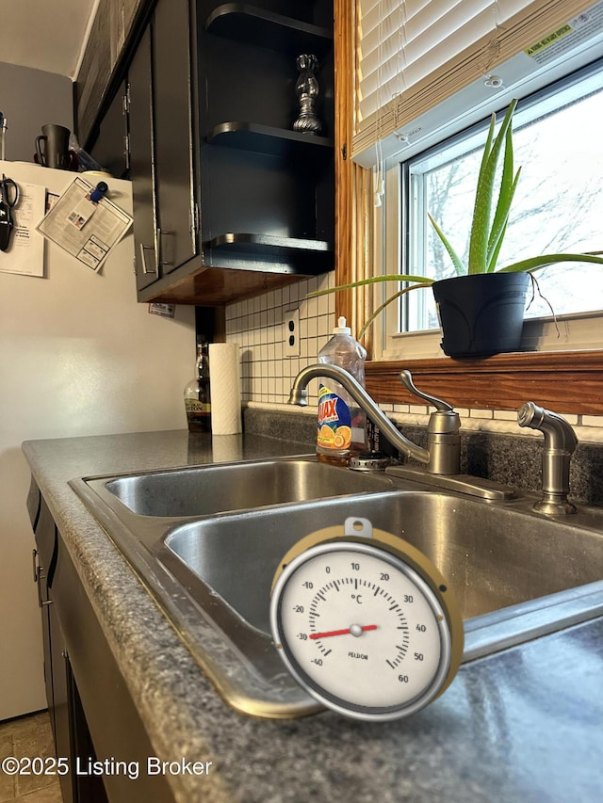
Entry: value=-30 unit=°C
